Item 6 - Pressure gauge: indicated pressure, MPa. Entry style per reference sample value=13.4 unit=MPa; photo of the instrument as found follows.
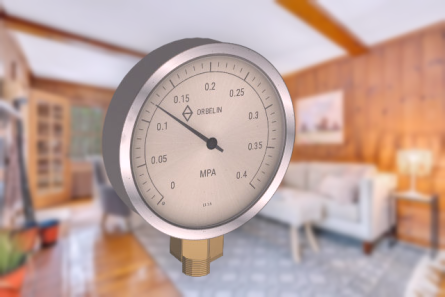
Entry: value=0.12 unit=MPa
